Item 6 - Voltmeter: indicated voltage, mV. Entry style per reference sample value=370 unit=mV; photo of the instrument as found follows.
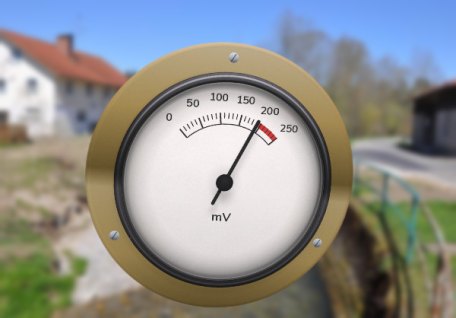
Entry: value=190 unit=mV
